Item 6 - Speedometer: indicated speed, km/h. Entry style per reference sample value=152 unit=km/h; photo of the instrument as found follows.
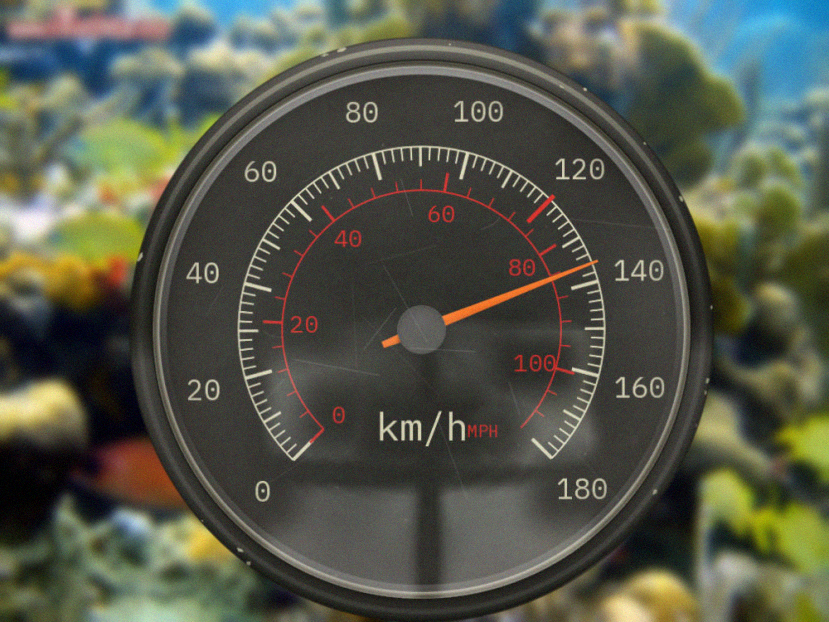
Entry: value=136 unit=km/h
